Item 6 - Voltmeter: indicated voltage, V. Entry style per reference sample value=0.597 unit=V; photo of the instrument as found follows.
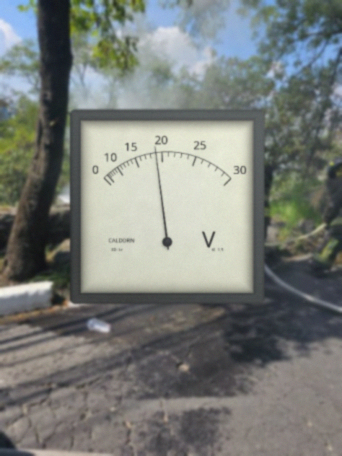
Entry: value=19 unit=V
